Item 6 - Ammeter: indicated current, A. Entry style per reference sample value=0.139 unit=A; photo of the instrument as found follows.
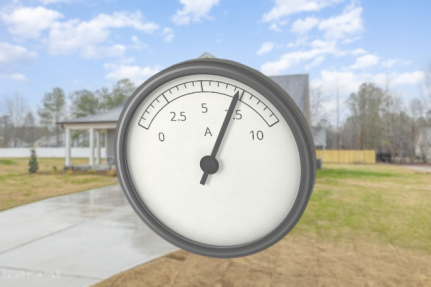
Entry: value=7.25 unit=A
